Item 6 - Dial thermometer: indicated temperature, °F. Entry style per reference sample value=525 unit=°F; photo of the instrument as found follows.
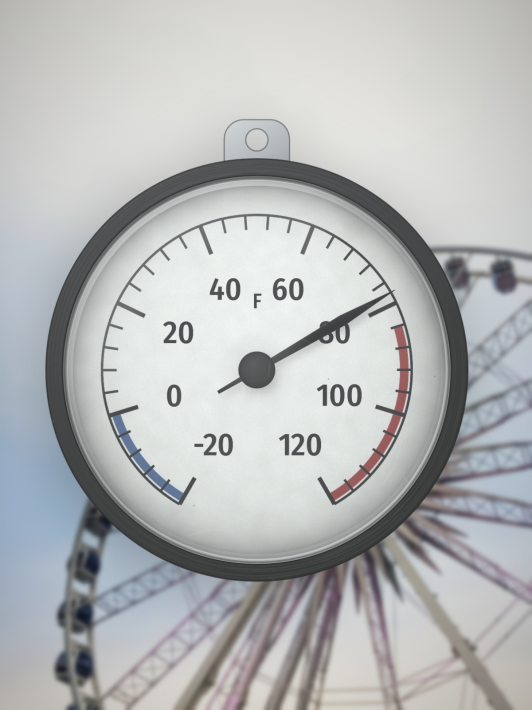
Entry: value=78 unit=°F
